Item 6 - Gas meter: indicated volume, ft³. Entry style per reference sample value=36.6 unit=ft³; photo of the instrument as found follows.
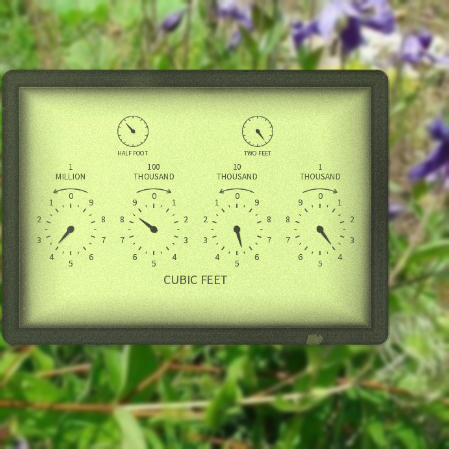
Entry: value=385400 unit=ft³
